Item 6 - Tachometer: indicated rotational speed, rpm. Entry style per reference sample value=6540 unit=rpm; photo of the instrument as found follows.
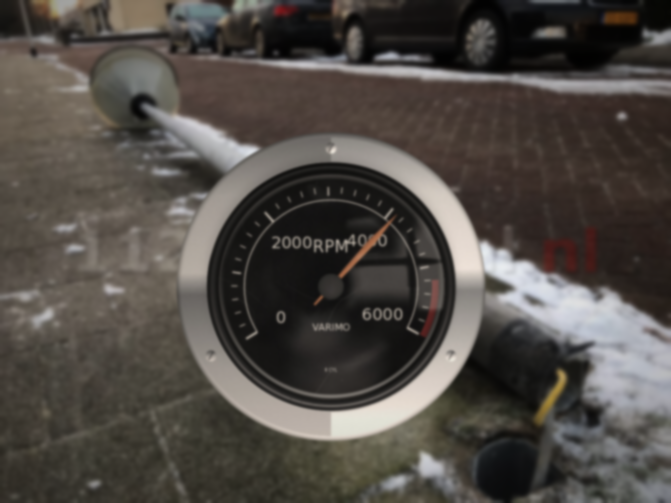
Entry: value=4100 unit=rpm
